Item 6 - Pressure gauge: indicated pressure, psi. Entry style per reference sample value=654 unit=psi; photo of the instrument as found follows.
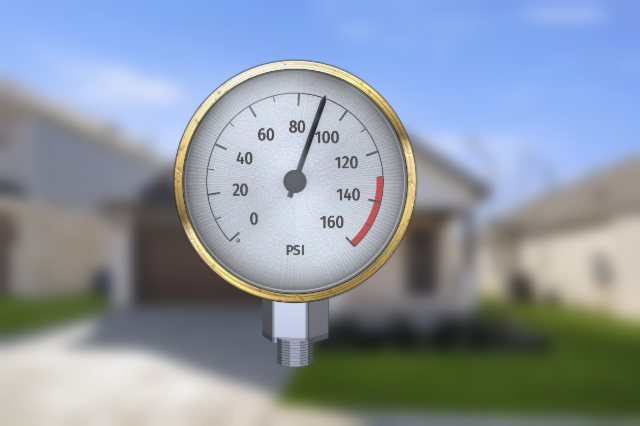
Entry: value=90 unit=psi
